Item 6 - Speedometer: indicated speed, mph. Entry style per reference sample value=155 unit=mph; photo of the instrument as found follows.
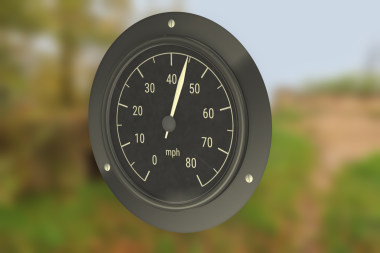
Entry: value=45 unit=mph
